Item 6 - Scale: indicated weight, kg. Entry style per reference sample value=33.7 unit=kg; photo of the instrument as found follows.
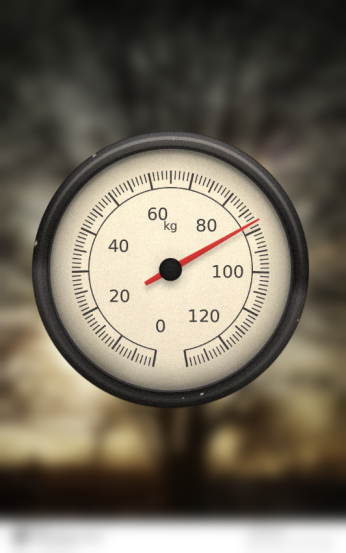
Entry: value=88 unit=kg
